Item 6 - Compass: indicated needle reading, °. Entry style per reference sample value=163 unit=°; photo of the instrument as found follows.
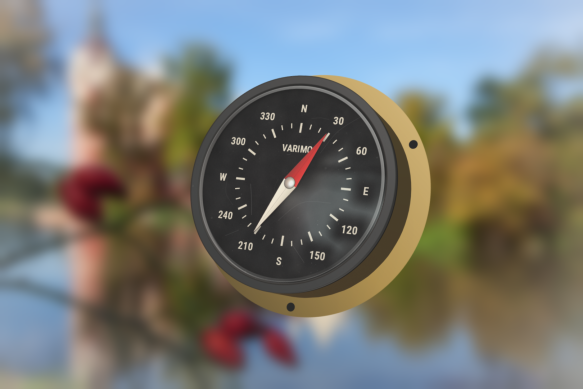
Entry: value=30 unit=°
